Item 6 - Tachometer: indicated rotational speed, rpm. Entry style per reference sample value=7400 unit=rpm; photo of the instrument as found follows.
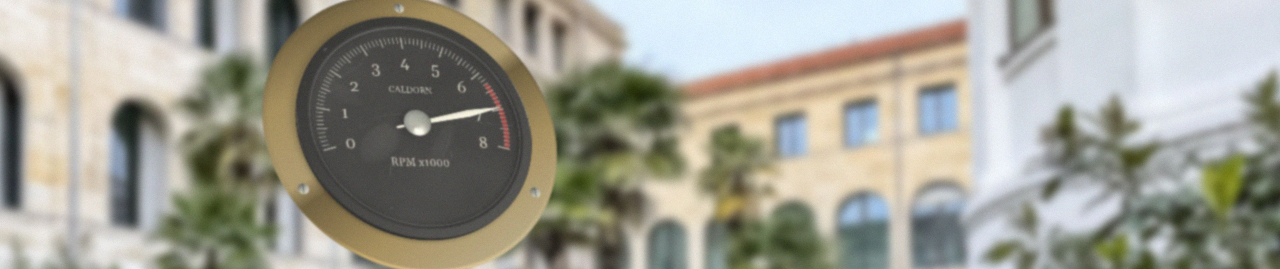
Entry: value=7000 unit=rpm
